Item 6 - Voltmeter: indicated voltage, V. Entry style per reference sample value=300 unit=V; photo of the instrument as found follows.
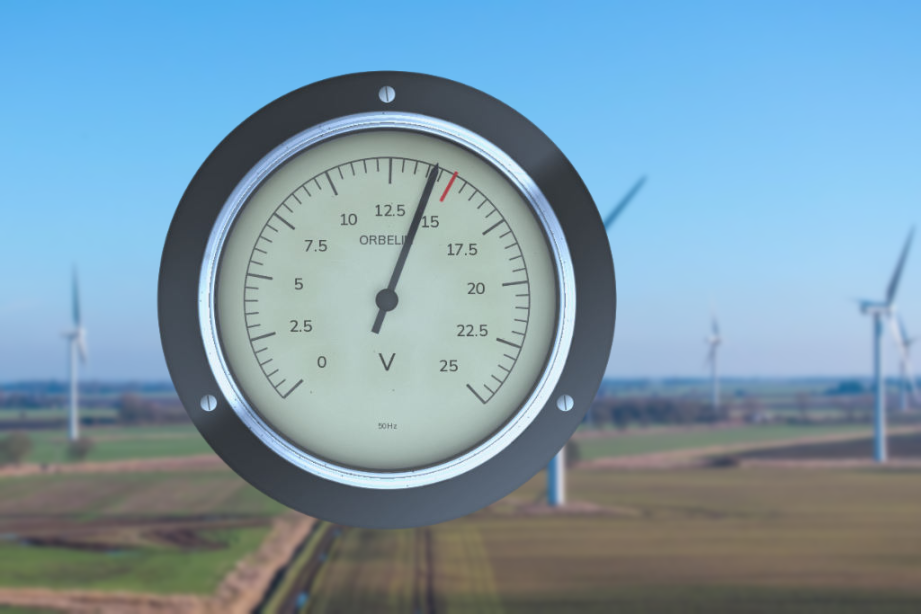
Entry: value=14.25 unit=V
